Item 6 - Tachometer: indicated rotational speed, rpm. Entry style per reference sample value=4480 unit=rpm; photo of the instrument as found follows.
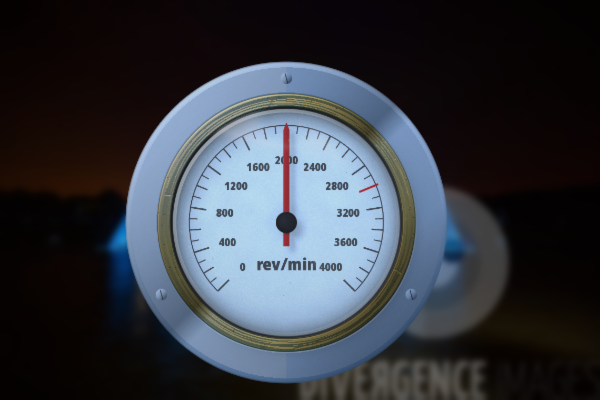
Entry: value=2000 unit=rpm
